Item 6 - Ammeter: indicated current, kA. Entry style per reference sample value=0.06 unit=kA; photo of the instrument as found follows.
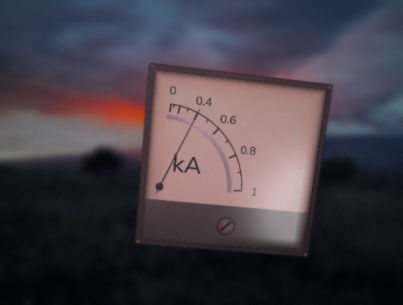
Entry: value=0.4 unit=kA
